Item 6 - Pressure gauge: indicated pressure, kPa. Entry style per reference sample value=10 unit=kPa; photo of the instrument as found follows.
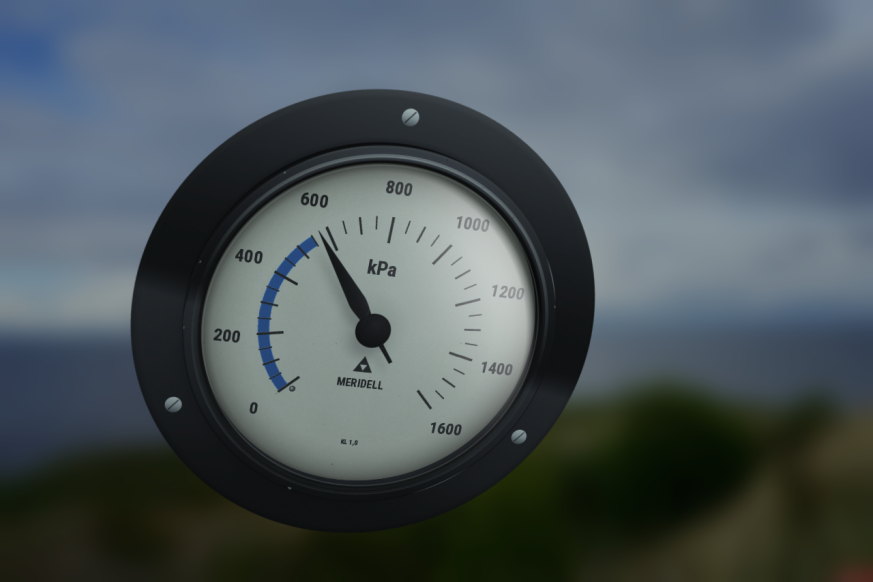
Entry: value=575 unit=kPa
